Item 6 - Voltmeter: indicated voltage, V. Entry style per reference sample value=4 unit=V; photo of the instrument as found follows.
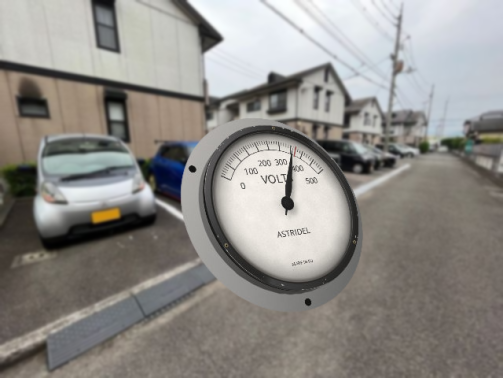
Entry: value=350 unit=V
